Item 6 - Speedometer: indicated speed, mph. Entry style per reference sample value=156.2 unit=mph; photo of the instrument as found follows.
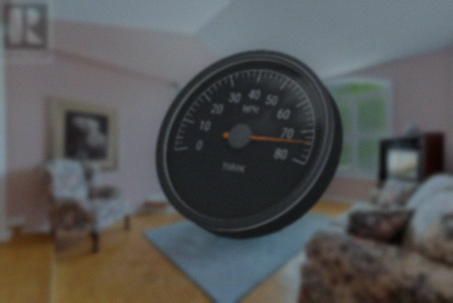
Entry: value=74 unit=mph
